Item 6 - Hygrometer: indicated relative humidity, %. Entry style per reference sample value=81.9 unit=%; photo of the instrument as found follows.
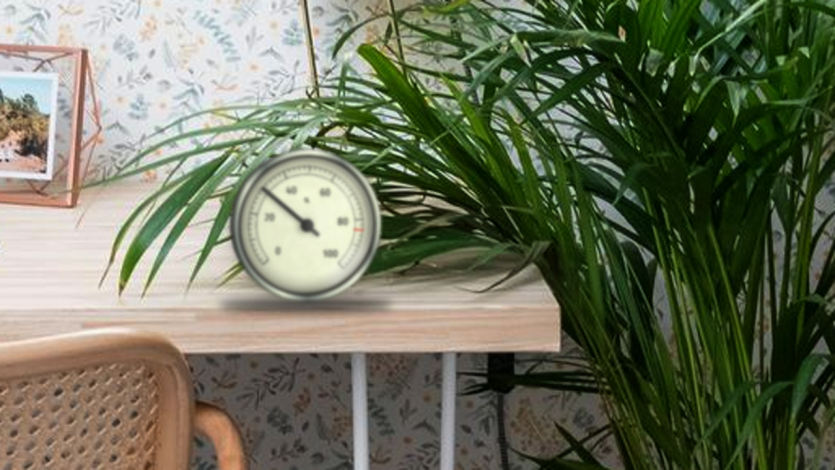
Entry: value=30 unit=%
